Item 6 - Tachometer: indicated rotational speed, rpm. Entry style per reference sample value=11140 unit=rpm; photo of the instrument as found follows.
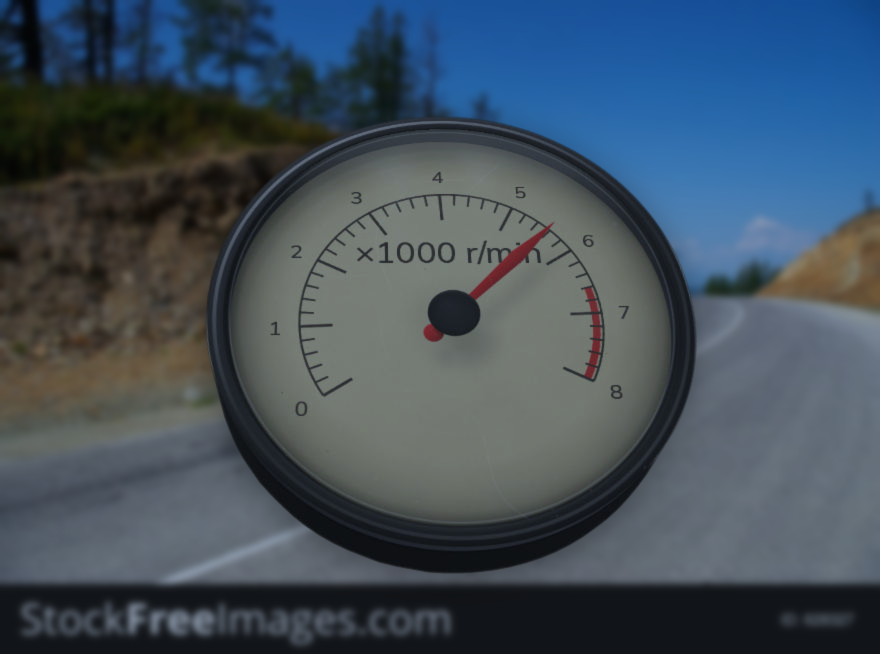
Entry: value=5600 unit=rpm
